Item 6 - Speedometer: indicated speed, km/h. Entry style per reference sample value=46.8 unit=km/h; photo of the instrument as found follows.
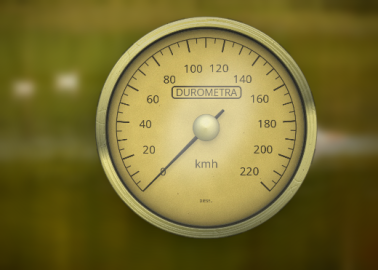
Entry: value=0 unit=km/h
